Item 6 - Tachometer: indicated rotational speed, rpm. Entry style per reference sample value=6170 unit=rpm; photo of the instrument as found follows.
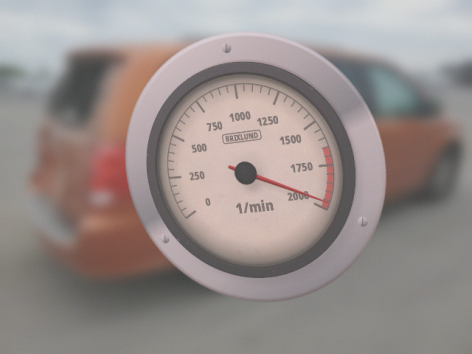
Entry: value=1950 unit=rpm
